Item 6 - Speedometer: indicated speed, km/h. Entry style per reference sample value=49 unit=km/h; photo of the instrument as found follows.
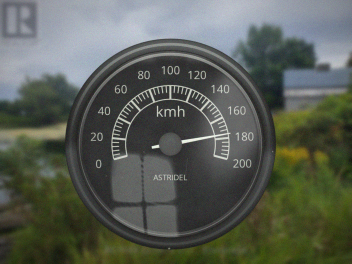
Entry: value=176 unit=km/h
